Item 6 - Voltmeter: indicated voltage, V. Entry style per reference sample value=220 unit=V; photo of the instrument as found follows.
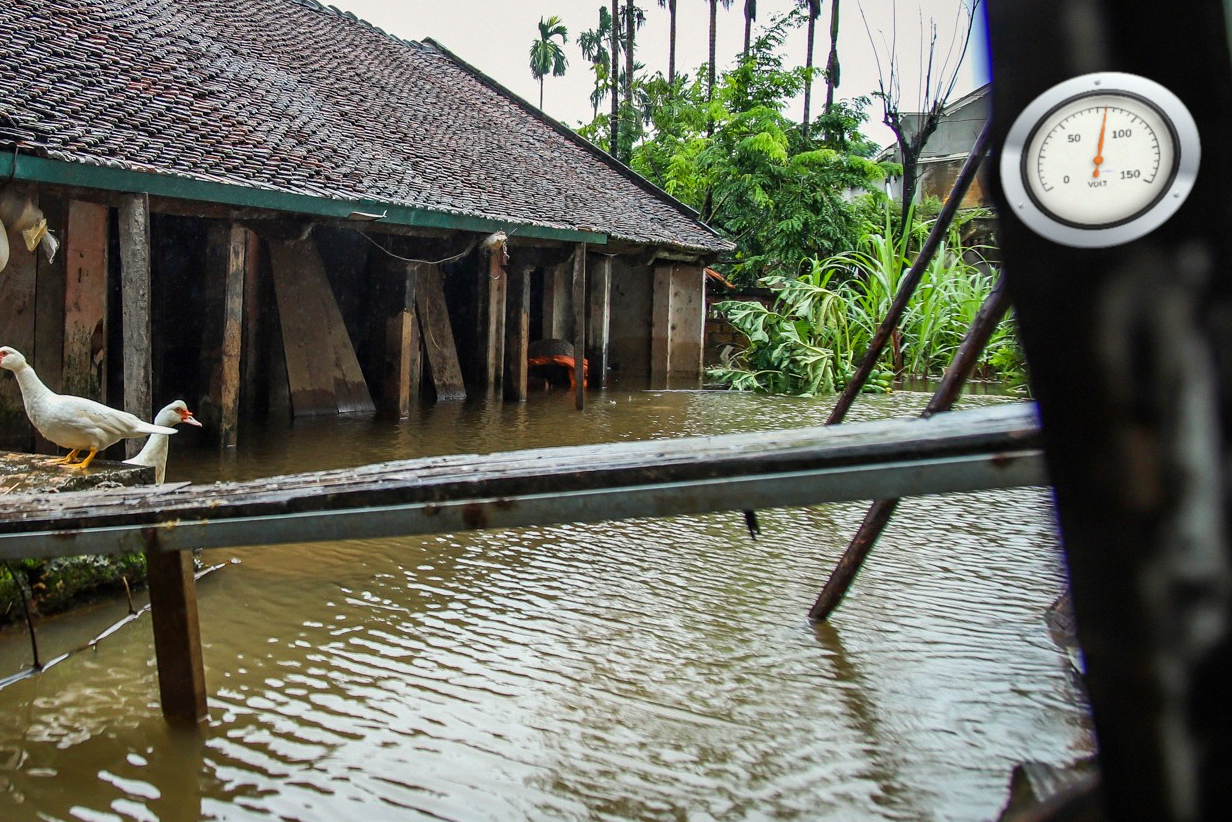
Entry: value=80 unit=V
